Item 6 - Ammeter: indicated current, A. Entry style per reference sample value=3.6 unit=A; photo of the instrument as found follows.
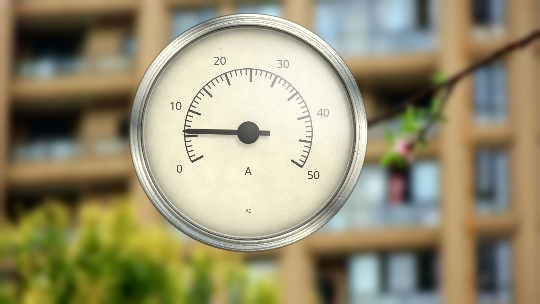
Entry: value=6 unit=A
